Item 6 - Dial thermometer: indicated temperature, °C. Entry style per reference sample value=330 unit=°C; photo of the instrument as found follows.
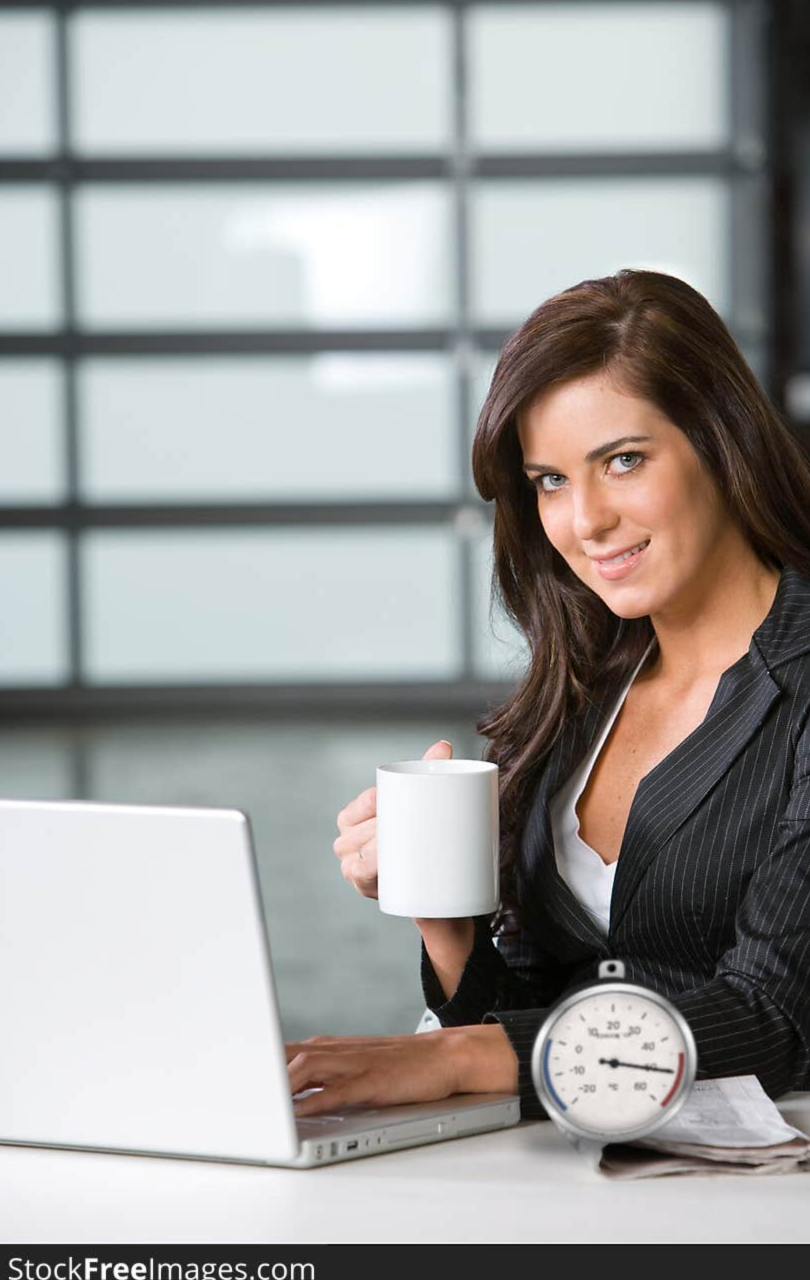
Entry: value=50 unit=°C
